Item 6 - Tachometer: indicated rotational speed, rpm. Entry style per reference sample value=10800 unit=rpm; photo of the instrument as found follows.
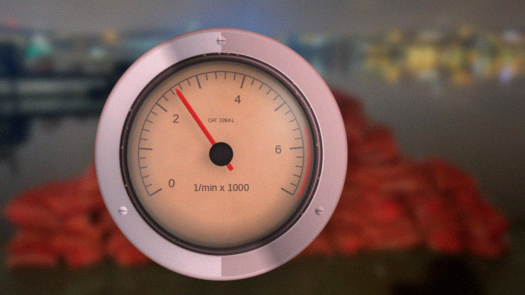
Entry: value=2500 unit=rpm
